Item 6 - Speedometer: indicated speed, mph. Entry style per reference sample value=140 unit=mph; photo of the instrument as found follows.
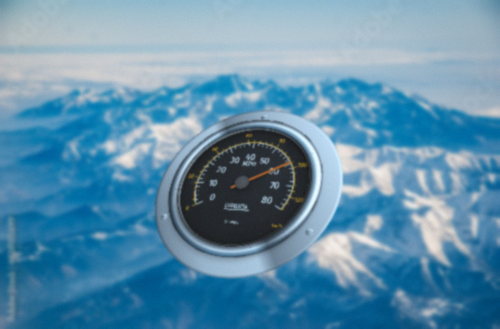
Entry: value=60 unit=mph
